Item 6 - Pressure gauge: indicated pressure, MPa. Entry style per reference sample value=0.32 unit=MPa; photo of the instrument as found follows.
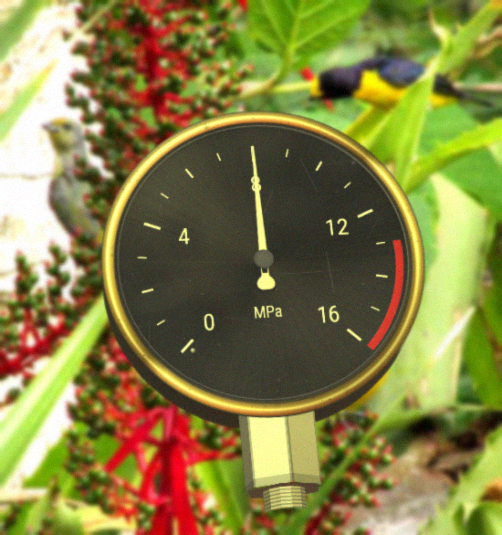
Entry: value=8 unit=MPa
